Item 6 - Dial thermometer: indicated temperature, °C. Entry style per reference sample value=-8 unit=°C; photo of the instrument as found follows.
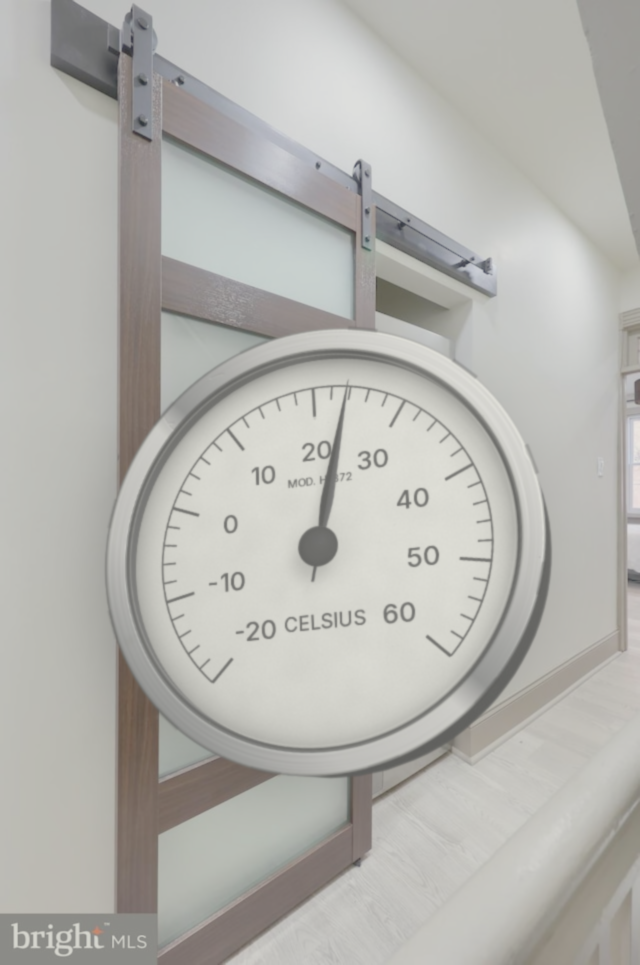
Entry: value=24 unit=°C
